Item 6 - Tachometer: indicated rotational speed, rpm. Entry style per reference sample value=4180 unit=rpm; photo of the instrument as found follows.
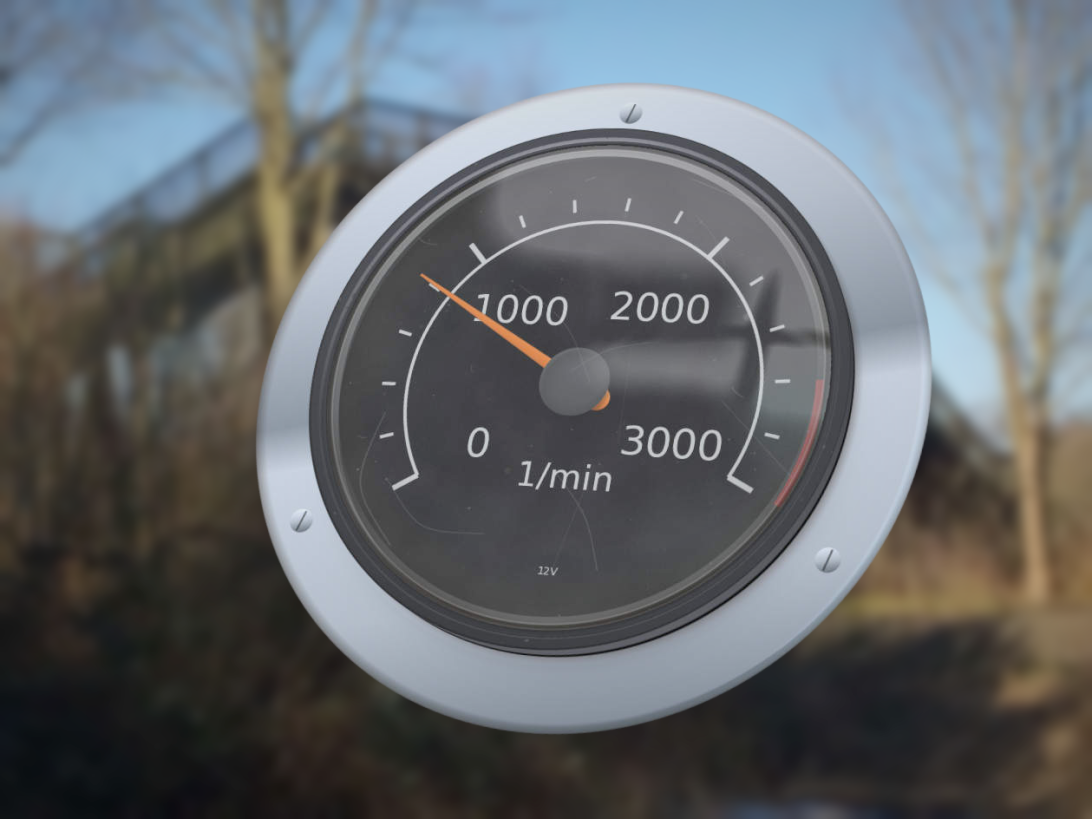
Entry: value=800 unit=rpm
